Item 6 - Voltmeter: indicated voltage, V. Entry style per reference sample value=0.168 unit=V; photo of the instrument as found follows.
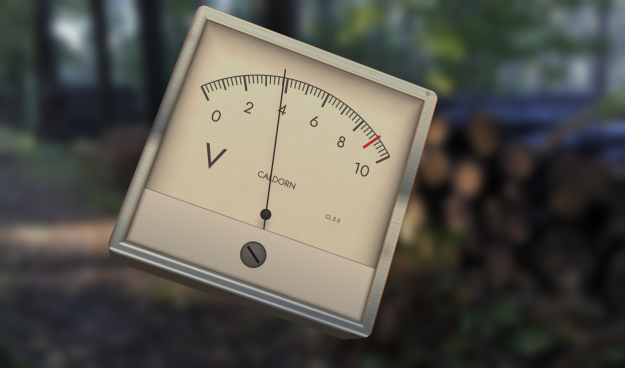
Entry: value=3.8 unit=V
